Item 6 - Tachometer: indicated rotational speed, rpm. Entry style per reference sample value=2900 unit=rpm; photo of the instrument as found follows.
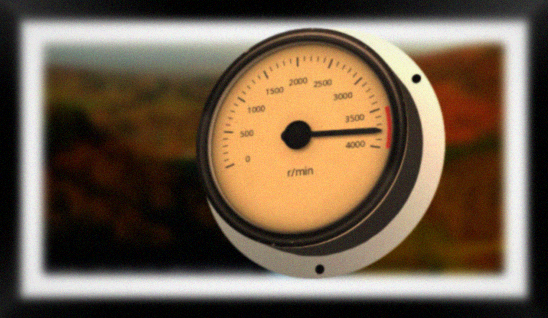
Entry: value=3800 unit=rpm
